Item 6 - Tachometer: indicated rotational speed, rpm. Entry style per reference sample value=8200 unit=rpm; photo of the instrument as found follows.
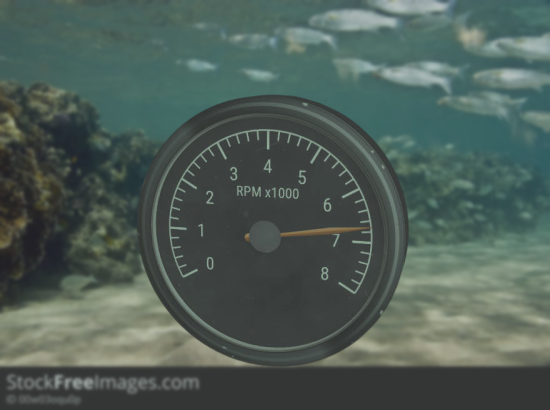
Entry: value=6700 unit=rpm
